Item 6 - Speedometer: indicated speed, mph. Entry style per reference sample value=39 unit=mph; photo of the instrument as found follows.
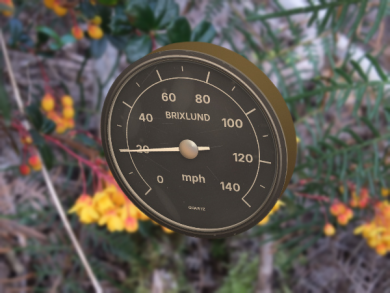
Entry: value=20 unit=mph
